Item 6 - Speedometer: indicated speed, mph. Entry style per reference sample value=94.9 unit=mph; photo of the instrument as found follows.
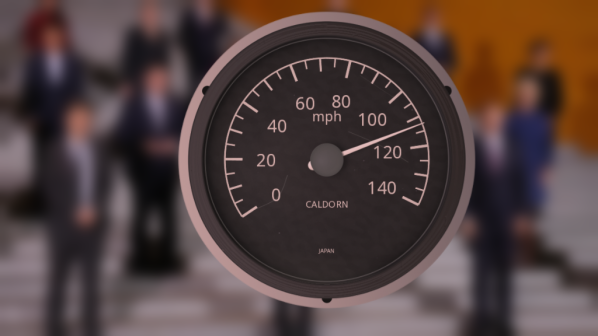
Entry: value=112.5 unit=mph
